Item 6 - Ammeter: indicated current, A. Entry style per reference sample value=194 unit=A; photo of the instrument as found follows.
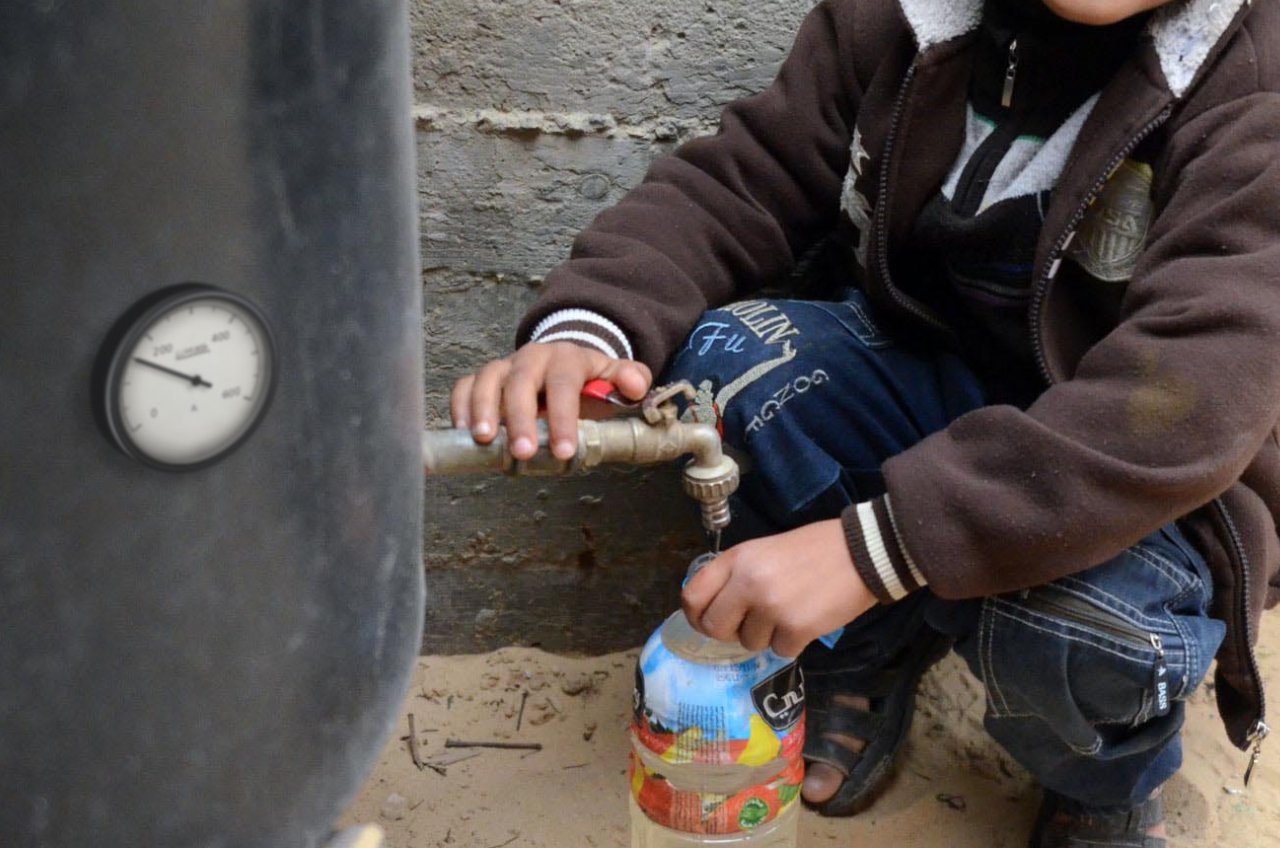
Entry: value=150 unit=A
